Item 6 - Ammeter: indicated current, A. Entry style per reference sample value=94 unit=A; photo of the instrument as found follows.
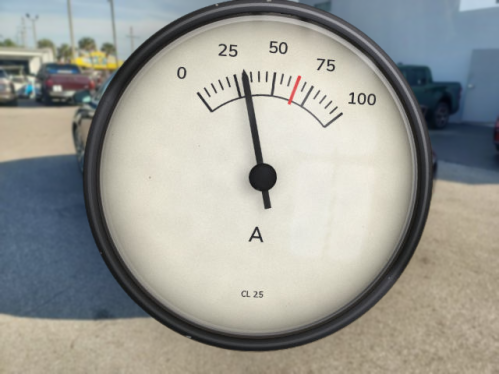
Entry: value=30 unit=A
